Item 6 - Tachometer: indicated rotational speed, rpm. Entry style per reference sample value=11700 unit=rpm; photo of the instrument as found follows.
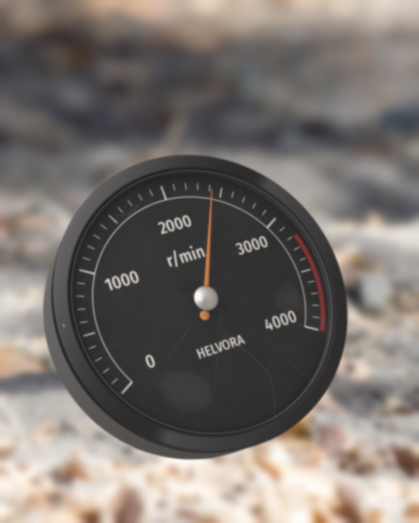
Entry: value=2400 unit=rpm
